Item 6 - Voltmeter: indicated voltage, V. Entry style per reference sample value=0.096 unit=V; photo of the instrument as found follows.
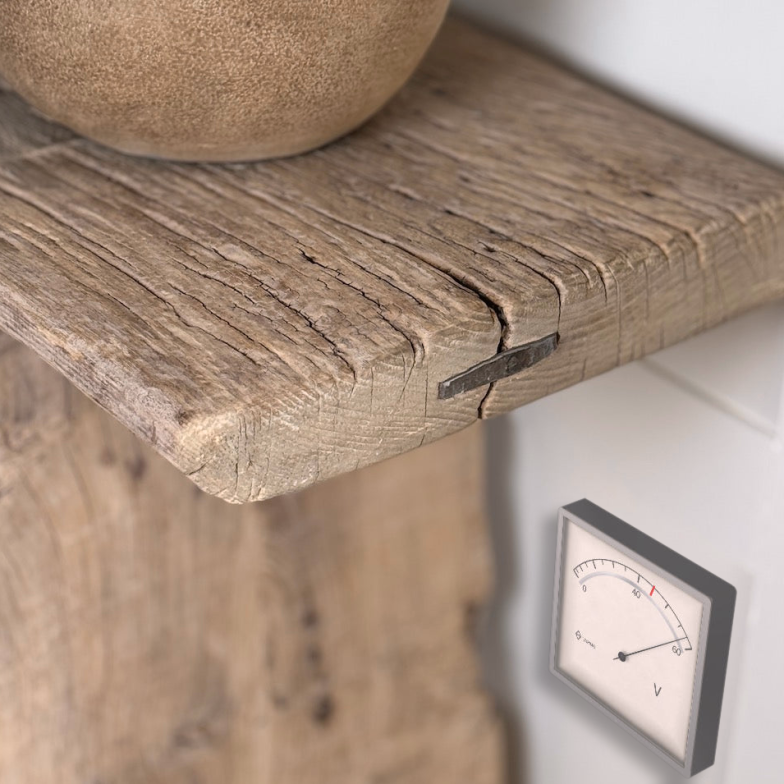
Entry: value=57.5 unit=V
